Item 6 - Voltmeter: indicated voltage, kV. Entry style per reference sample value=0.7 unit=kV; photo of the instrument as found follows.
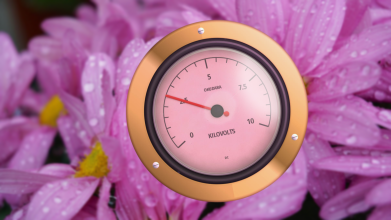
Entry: value=2.5 unit=kV
